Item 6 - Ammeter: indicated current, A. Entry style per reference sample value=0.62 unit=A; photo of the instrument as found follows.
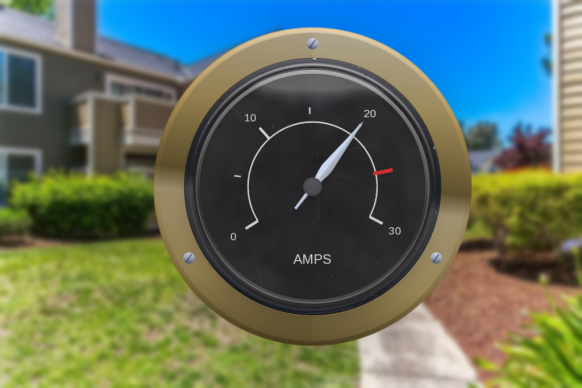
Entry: value=20 unit=A
